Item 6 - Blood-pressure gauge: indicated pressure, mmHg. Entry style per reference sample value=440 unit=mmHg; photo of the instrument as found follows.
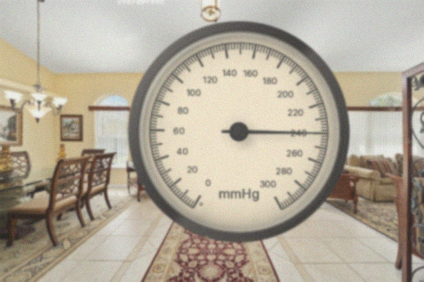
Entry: value=240 unit=mmHg
